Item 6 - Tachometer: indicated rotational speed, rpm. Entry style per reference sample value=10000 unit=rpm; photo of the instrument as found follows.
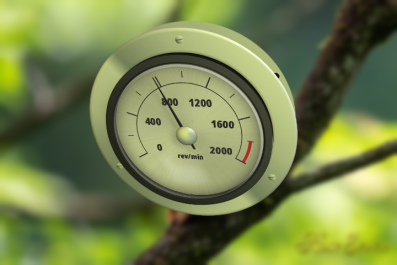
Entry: value=800 unit=rpm
